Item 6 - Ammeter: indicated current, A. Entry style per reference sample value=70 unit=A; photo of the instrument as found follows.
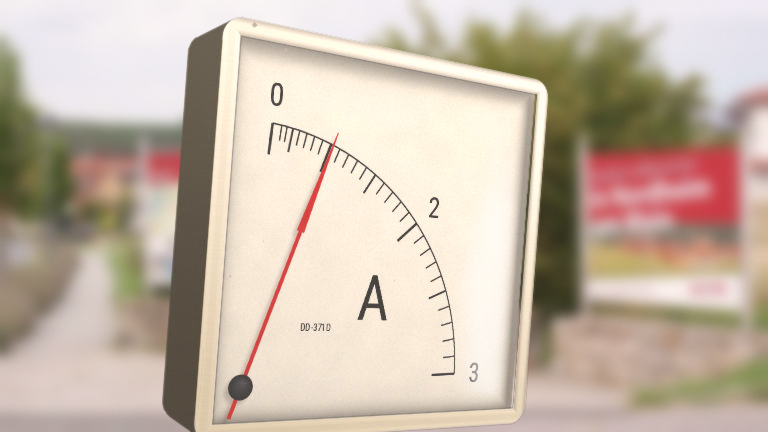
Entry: value=1 unit=A
